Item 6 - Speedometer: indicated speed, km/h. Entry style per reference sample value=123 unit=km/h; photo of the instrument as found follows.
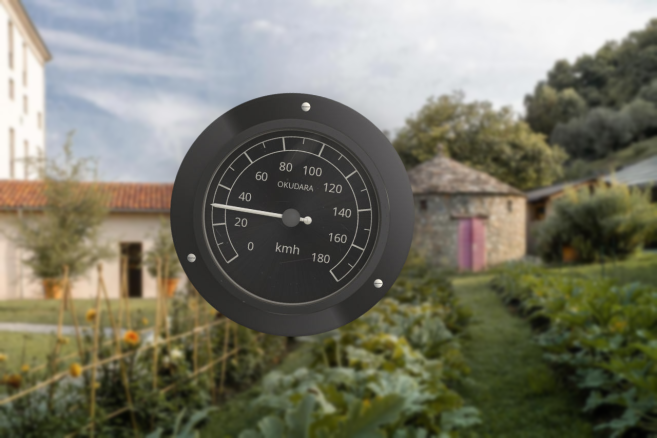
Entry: value=30 unit=km/h
